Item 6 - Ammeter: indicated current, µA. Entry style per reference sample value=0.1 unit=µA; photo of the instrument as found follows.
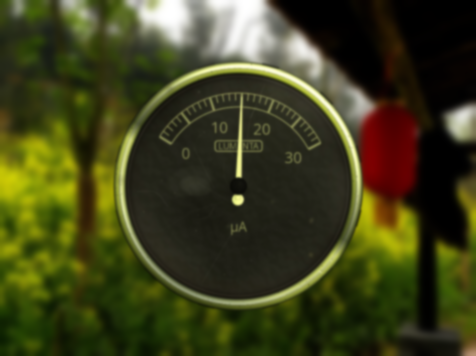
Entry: value=15 unit=µA
